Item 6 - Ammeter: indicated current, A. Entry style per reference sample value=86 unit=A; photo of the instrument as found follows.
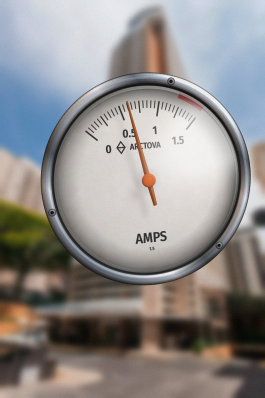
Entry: value=0.6 unit=A
